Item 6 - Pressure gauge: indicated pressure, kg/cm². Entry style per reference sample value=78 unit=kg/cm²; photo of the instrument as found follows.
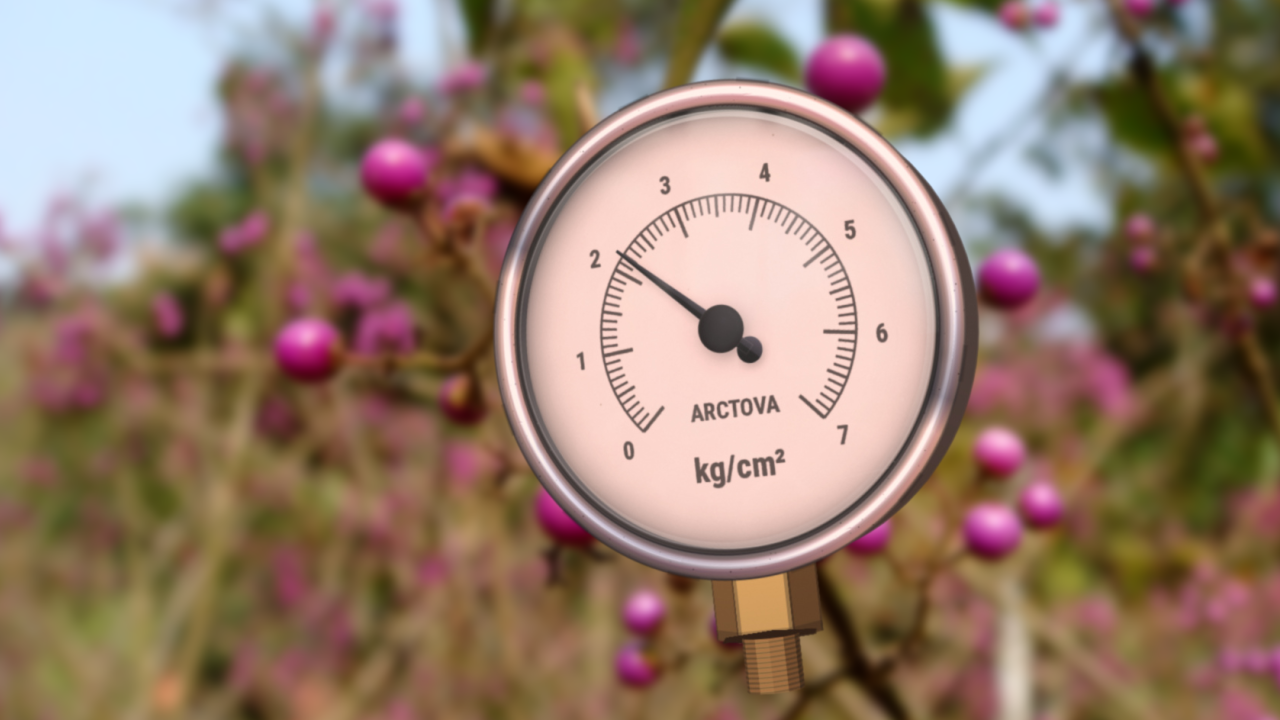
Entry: value=2.2 unit=kg/cm²
